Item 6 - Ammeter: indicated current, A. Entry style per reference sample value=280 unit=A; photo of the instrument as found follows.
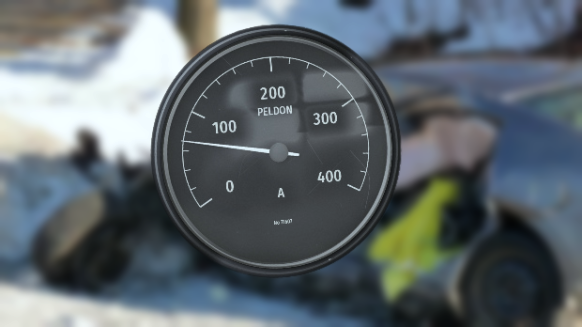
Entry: value=70 unit=A
